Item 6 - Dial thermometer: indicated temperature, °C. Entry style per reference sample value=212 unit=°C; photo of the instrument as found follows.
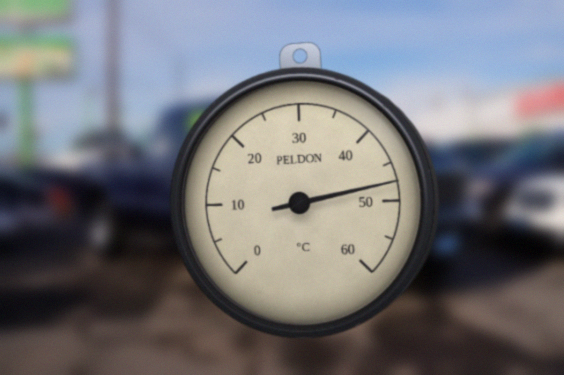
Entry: value=47.5 unit=°C
